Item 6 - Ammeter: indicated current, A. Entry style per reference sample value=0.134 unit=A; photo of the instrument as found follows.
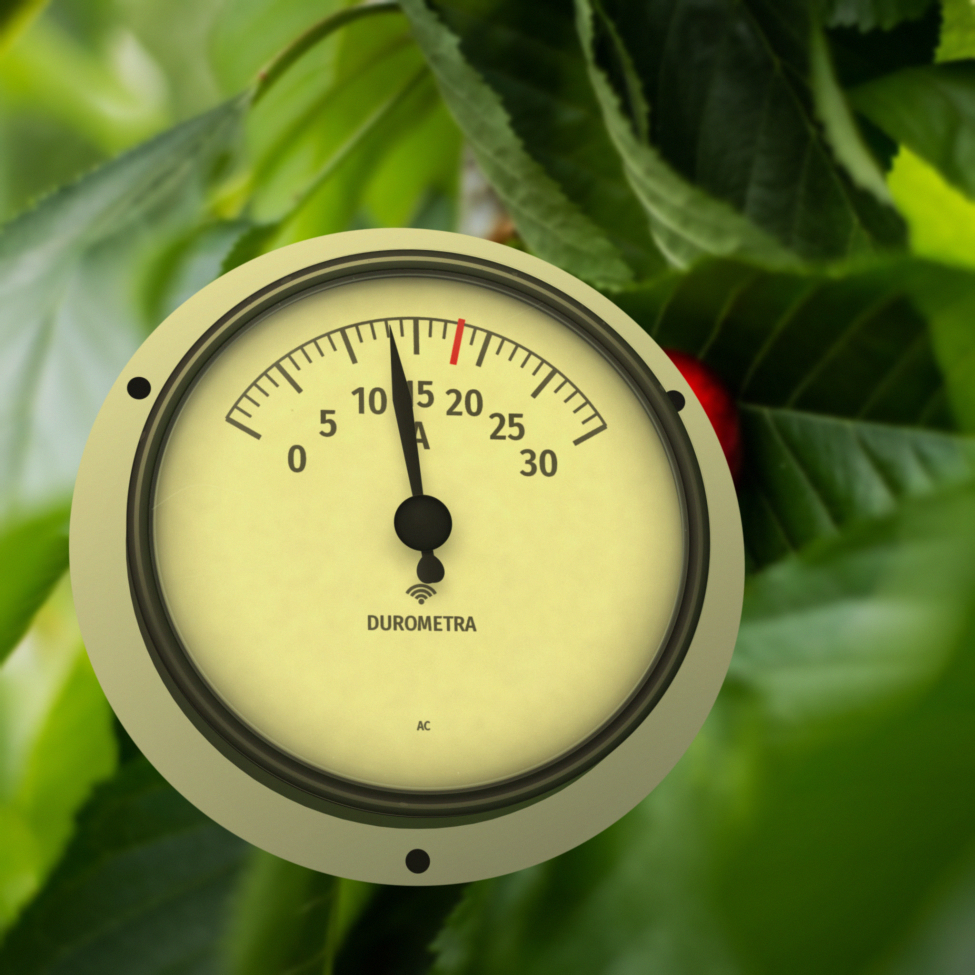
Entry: value=13 unit=A
